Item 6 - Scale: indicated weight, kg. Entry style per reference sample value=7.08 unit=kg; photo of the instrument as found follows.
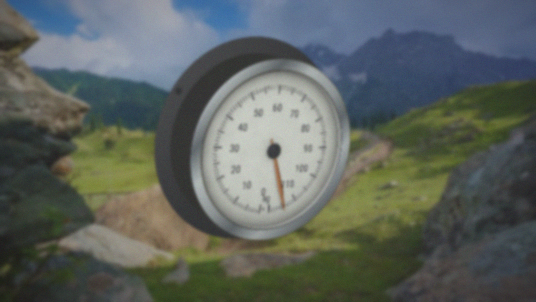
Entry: value=115 unit=kg
